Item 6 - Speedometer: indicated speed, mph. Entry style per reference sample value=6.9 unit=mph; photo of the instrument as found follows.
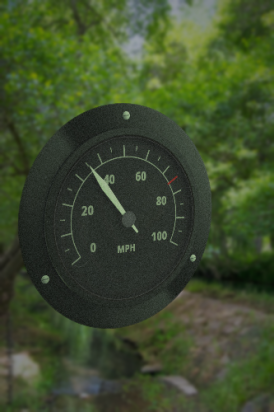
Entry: value=35 unit=mph
